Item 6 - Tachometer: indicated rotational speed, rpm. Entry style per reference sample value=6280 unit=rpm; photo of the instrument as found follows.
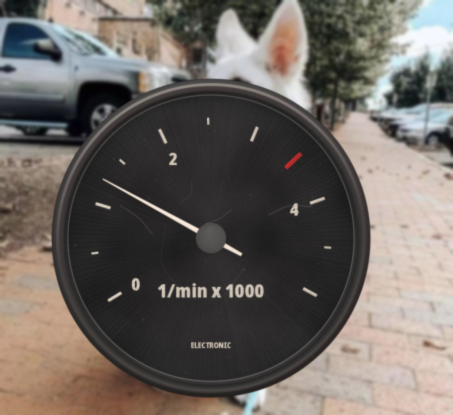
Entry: value=1250 unit=rpm
